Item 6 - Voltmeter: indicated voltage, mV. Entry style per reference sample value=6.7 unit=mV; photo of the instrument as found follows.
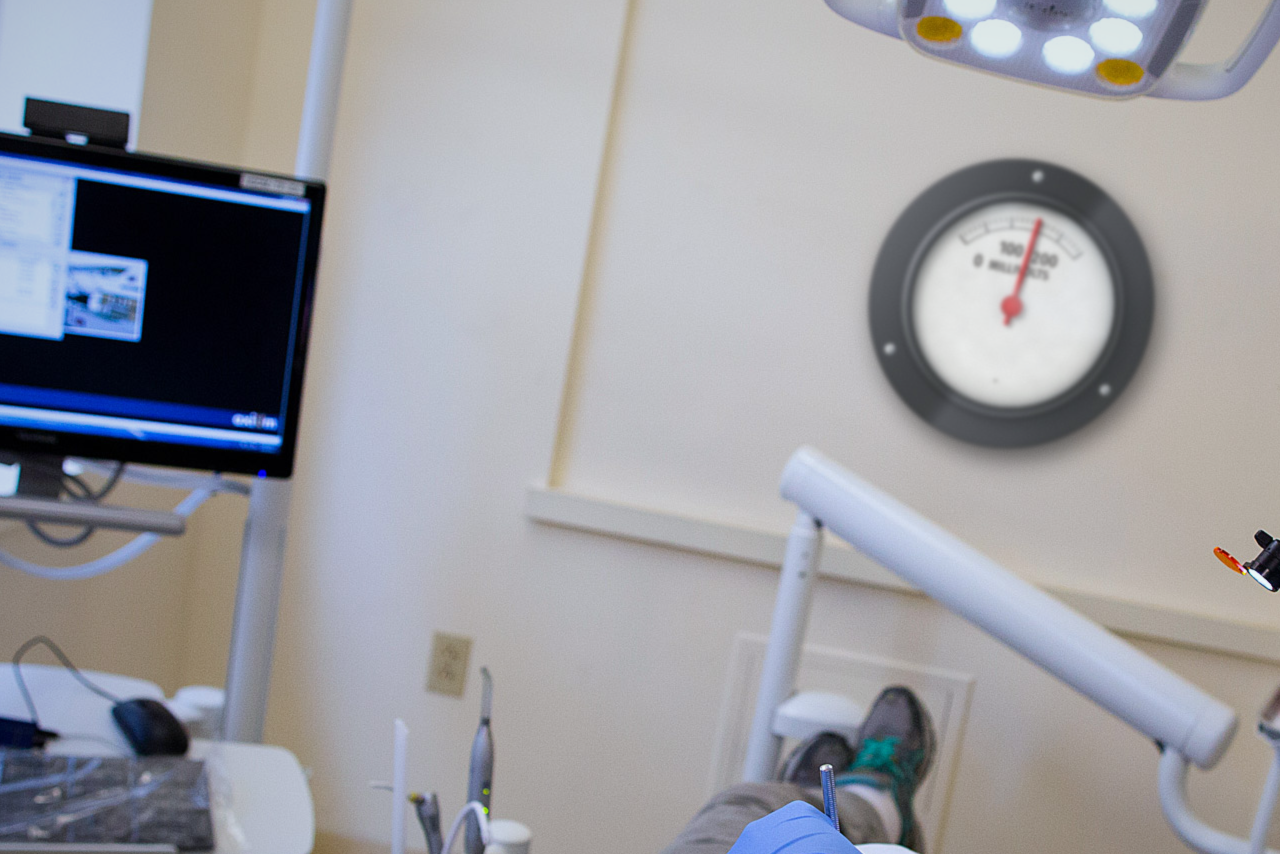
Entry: value=150 unit=mV
